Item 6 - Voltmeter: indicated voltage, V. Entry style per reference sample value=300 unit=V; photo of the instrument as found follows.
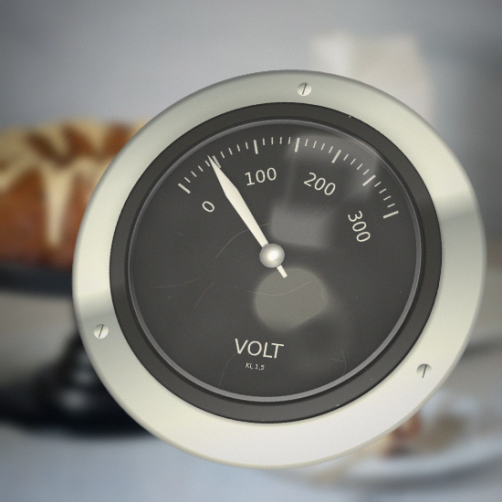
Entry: value=45 unit=V
